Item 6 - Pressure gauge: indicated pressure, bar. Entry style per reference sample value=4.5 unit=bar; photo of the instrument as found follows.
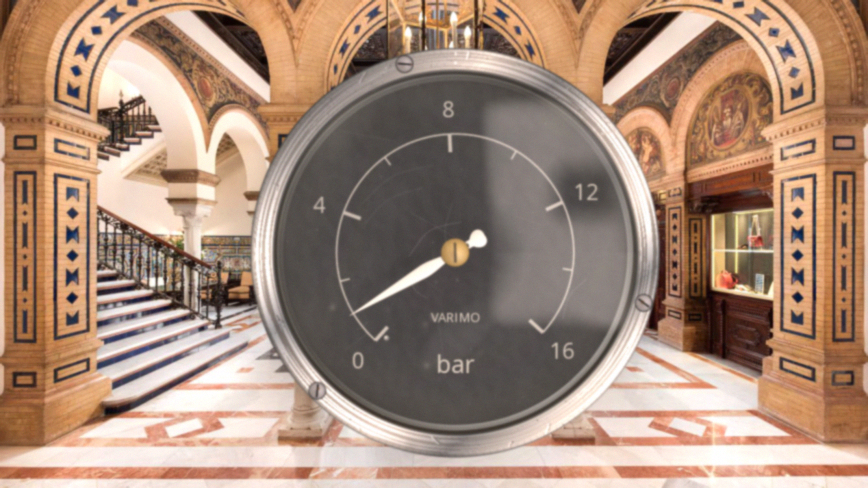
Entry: value=1 unit=bar
